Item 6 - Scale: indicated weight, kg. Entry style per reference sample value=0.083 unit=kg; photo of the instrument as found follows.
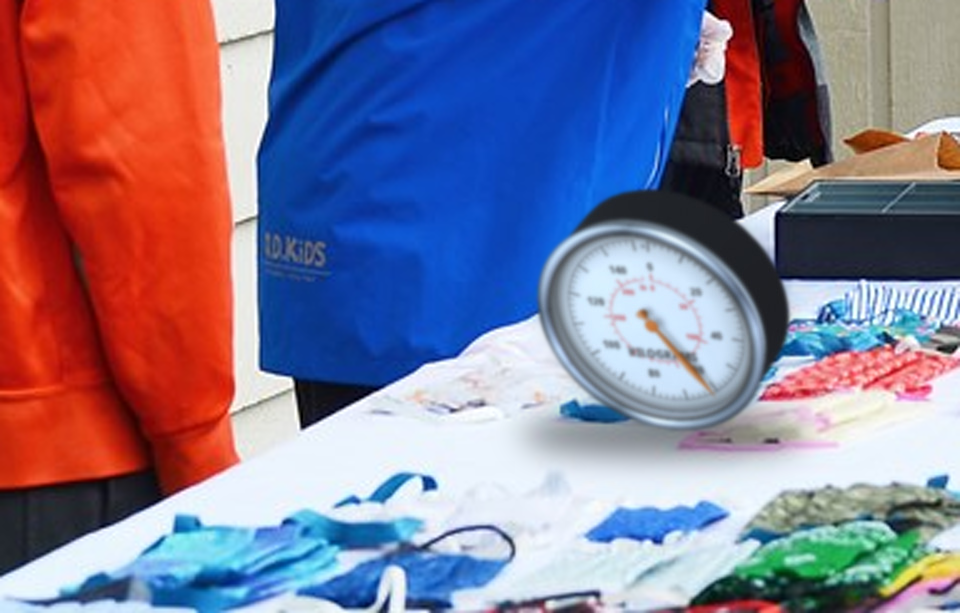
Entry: value=60 unit=kg
